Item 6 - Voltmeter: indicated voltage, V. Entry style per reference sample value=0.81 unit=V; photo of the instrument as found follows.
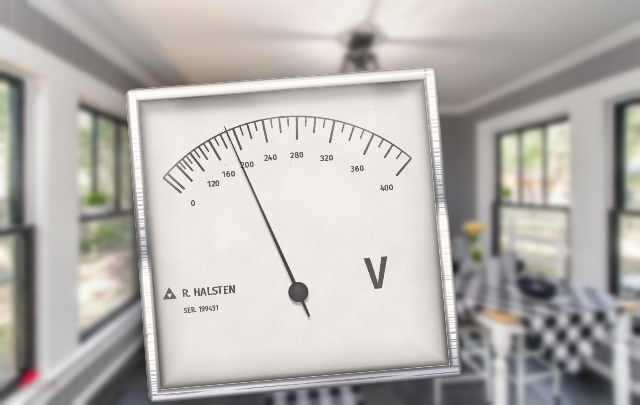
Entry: value=190 unit=V
